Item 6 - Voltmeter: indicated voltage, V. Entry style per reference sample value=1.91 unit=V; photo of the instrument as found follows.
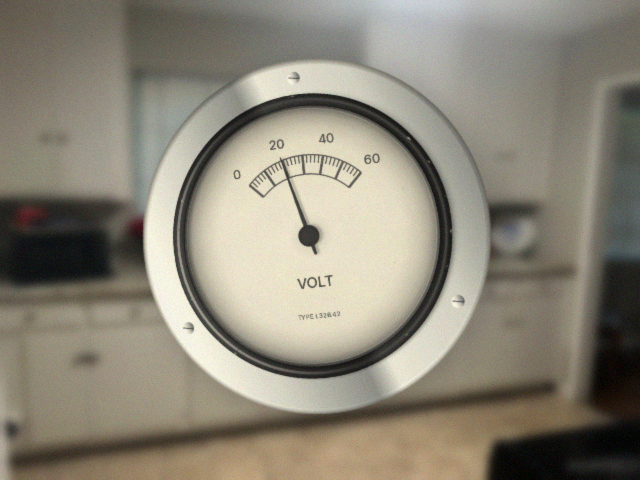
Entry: value=20 unit=V
